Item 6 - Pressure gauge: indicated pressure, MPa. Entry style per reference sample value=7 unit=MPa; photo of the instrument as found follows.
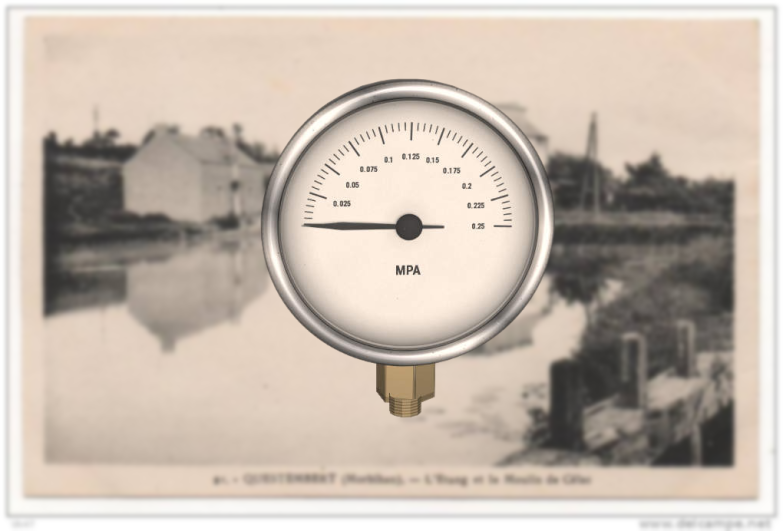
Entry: value=0 unit=MPa
